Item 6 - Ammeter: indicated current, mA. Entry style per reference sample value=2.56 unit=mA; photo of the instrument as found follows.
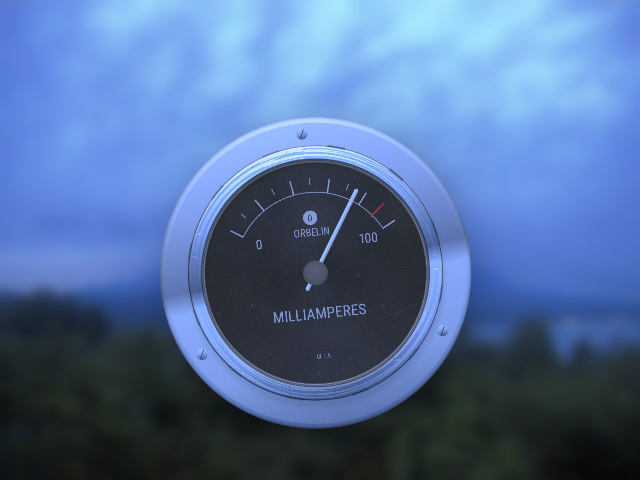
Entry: value=75 unit=mA
